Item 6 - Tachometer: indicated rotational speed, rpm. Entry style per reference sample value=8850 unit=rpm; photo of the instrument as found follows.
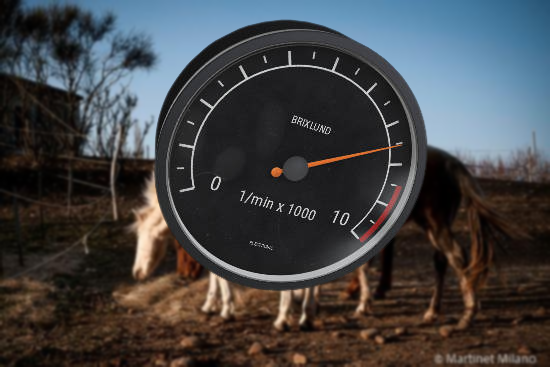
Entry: value=7500 unit=rpm
